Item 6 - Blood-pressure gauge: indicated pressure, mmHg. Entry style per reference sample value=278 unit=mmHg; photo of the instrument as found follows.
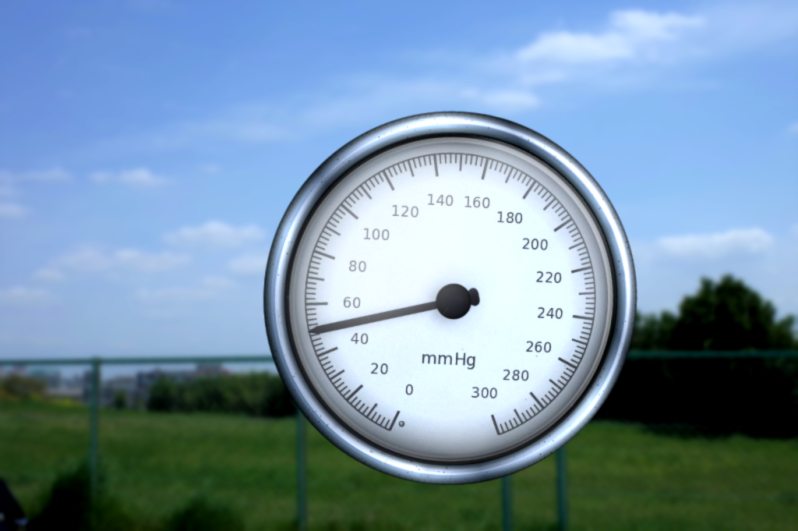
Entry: value=50 unit=mmHg
